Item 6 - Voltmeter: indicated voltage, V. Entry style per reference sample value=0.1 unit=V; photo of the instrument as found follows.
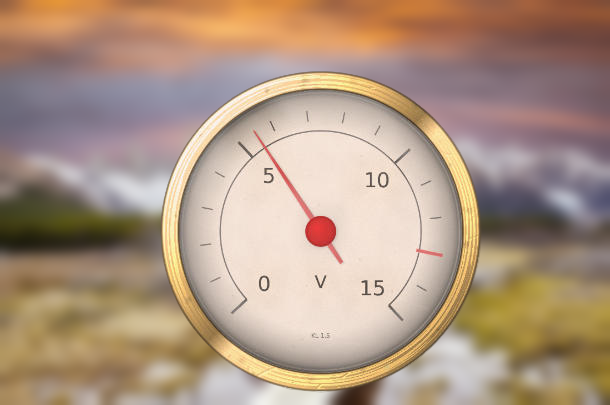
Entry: value=5.5 unit=V
